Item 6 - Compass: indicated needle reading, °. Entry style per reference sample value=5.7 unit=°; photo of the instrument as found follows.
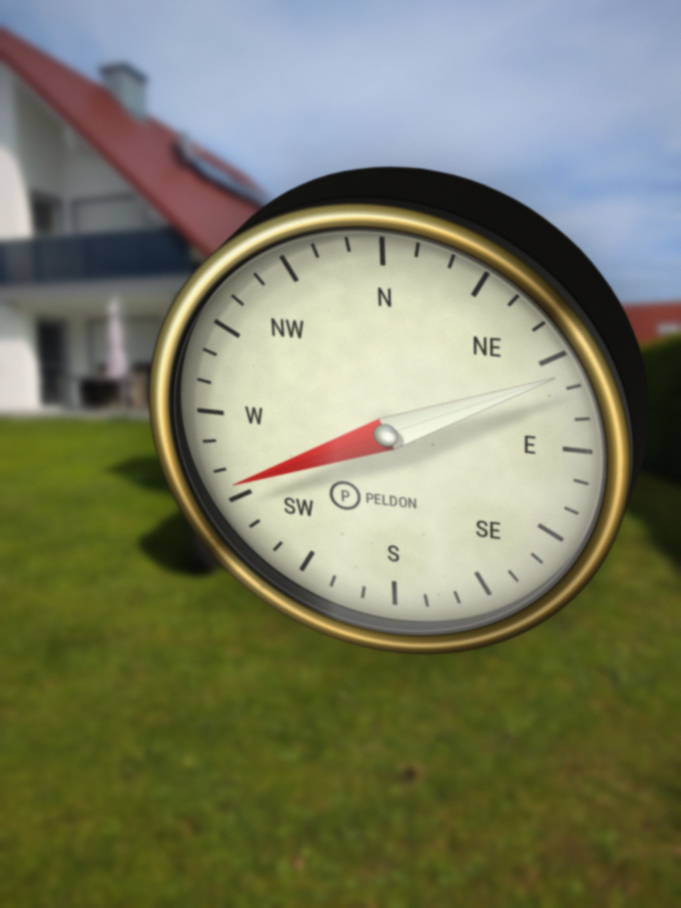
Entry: value=245 unit=°
